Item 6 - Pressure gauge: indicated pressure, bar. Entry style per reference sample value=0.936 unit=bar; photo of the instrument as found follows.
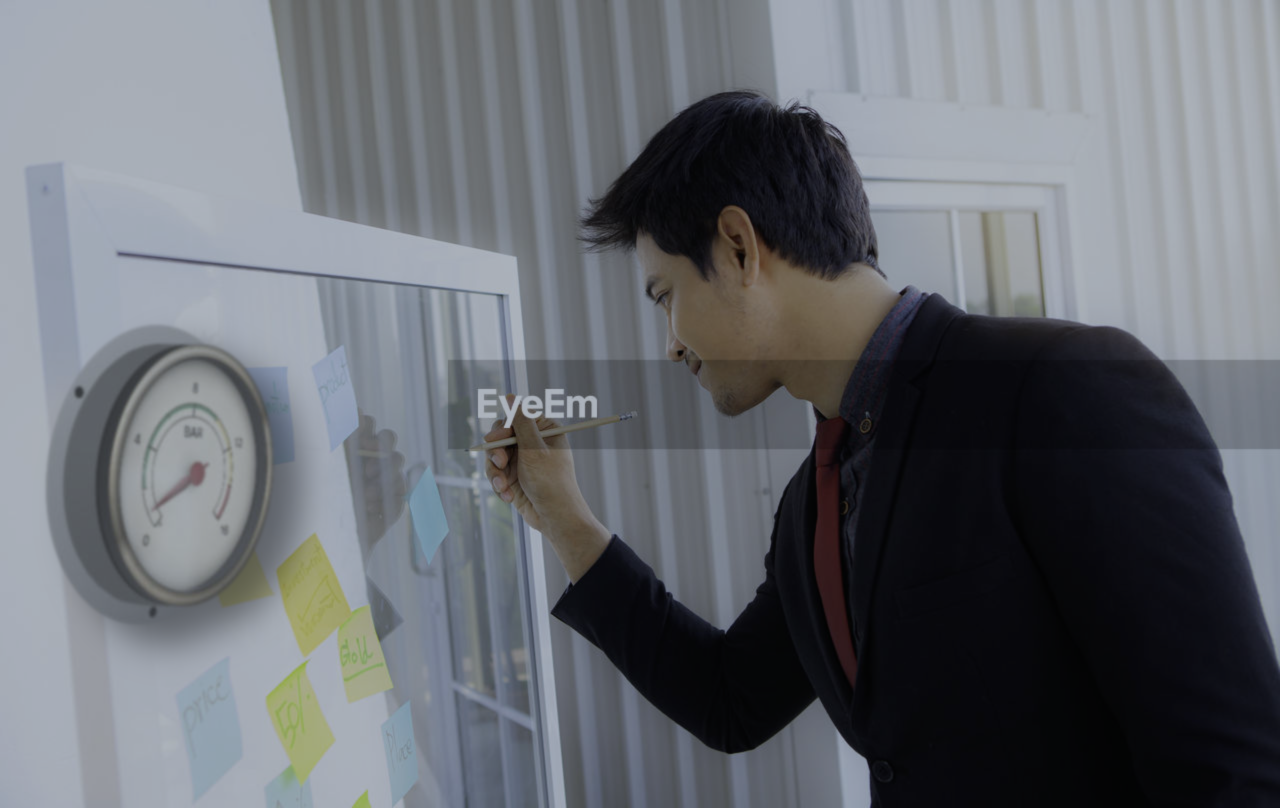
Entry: value=1 unit=bar
